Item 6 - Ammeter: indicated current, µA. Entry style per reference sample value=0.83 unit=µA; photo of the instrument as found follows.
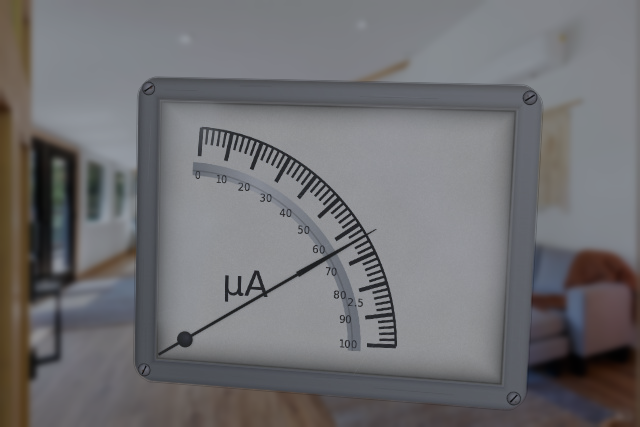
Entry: value=64 unit=µA
